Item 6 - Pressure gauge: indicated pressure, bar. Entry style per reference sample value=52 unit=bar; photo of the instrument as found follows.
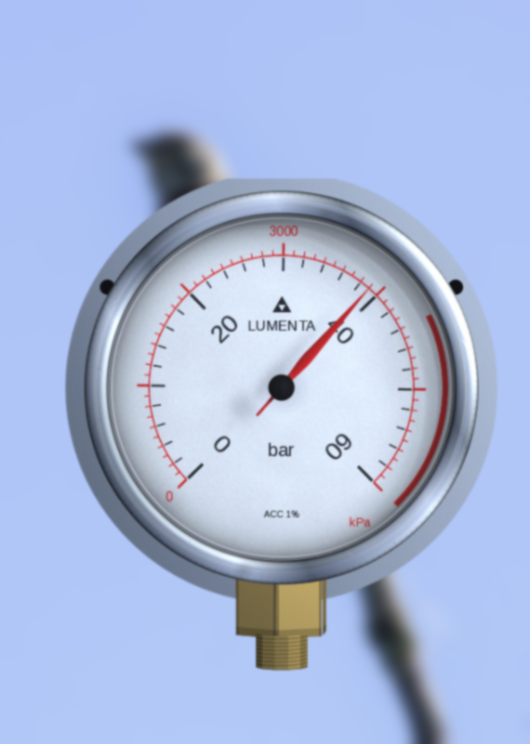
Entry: value=39 unit=bar
